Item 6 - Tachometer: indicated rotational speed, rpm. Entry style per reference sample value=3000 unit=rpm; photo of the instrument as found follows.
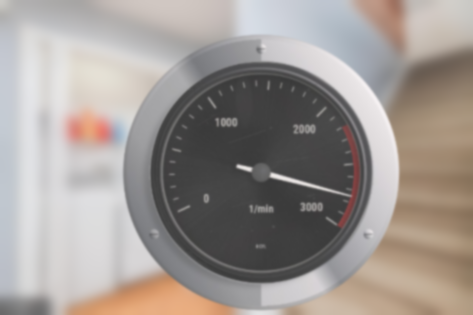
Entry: value=2750 unit=rpm
